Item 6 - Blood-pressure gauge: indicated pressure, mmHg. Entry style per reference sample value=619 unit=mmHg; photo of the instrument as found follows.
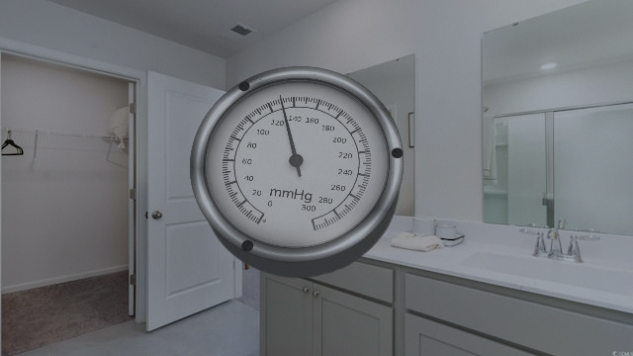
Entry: value=130 unit=mmHg
